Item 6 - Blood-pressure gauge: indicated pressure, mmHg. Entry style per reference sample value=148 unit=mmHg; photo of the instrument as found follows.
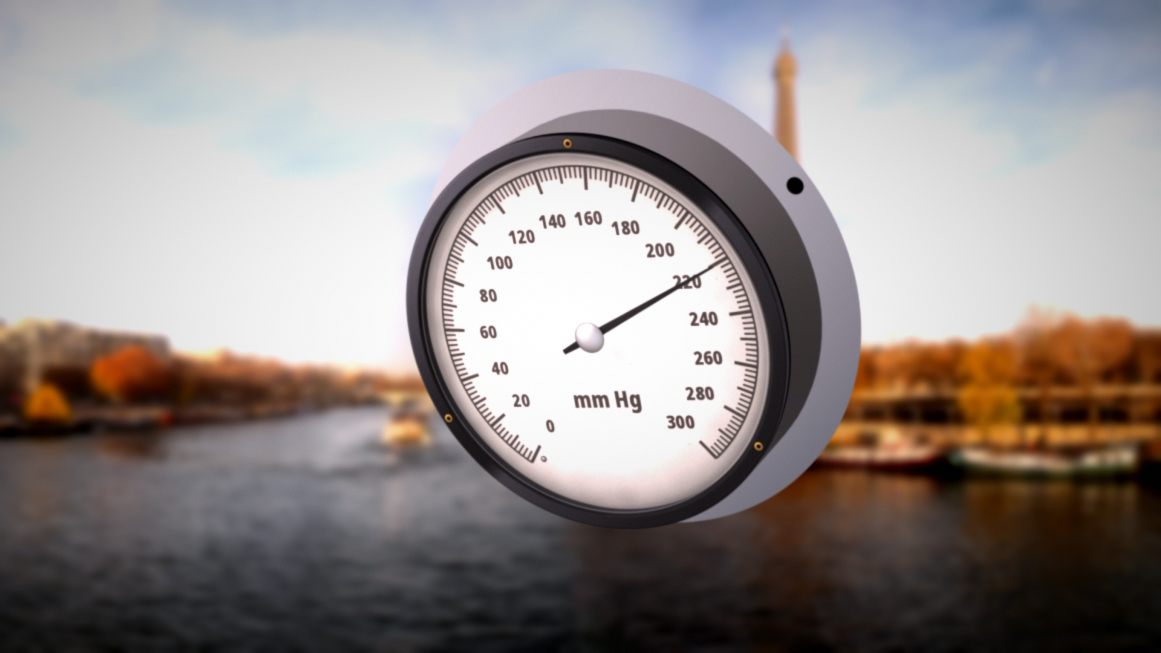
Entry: value=220 unit=mmHg
